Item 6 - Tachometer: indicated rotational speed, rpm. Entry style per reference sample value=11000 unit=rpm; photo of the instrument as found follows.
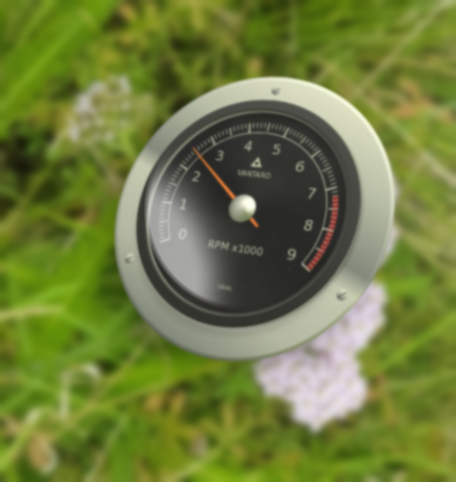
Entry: value=2500 unit=rpm
